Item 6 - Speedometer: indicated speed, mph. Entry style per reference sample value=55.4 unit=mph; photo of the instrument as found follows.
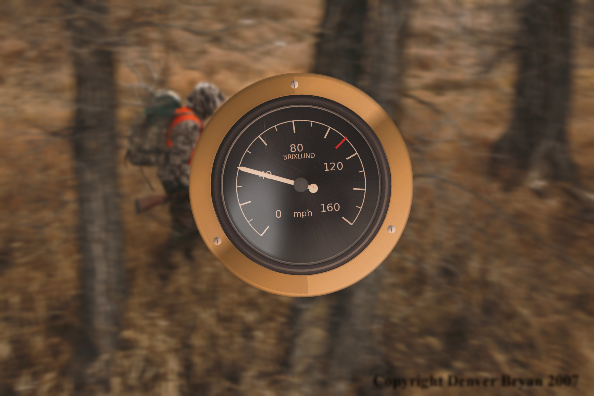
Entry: value=40 unit=mph
